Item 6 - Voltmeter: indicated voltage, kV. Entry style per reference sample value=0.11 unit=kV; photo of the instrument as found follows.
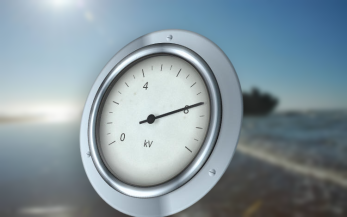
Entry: value=8 unit=kV
